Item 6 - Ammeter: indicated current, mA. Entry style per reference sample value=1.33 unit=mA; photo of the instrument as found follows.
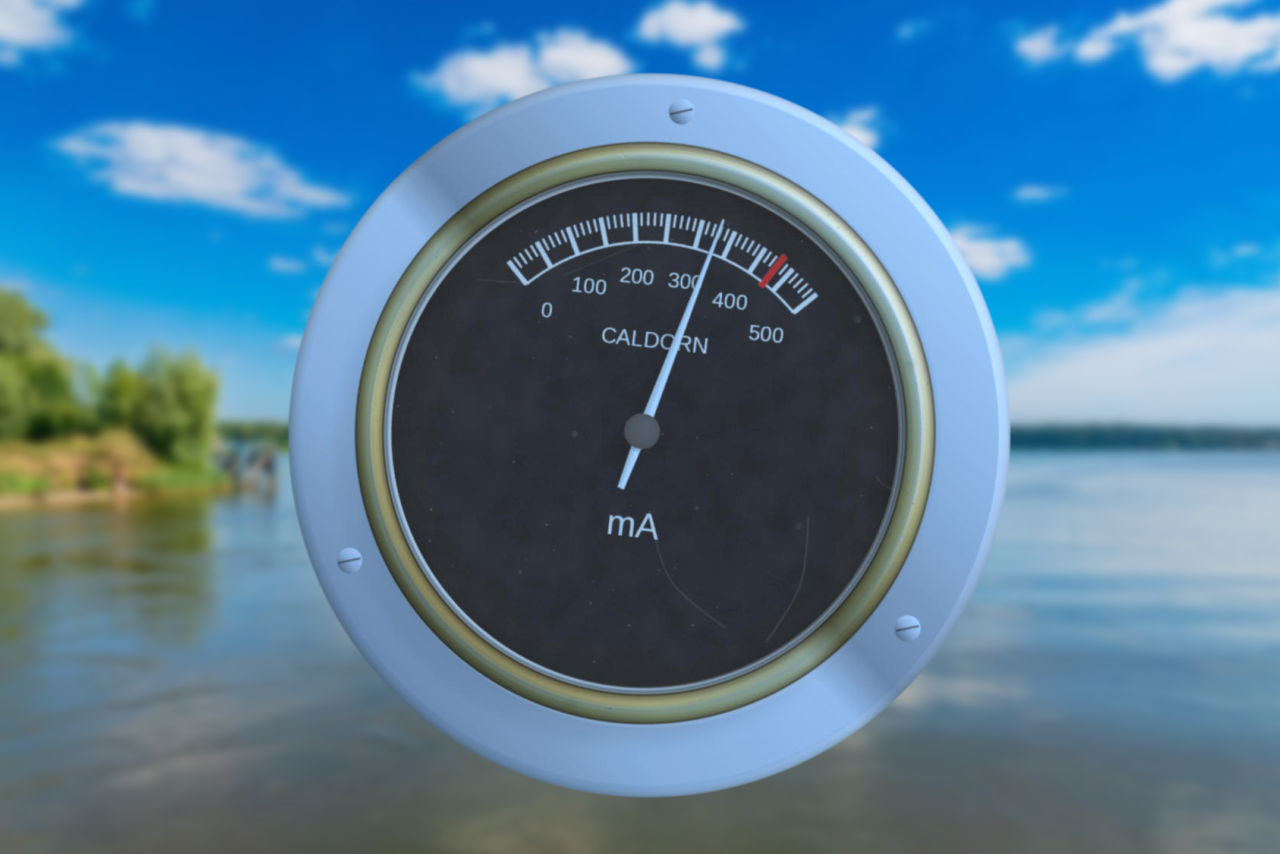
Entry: value=330 unit=mA
